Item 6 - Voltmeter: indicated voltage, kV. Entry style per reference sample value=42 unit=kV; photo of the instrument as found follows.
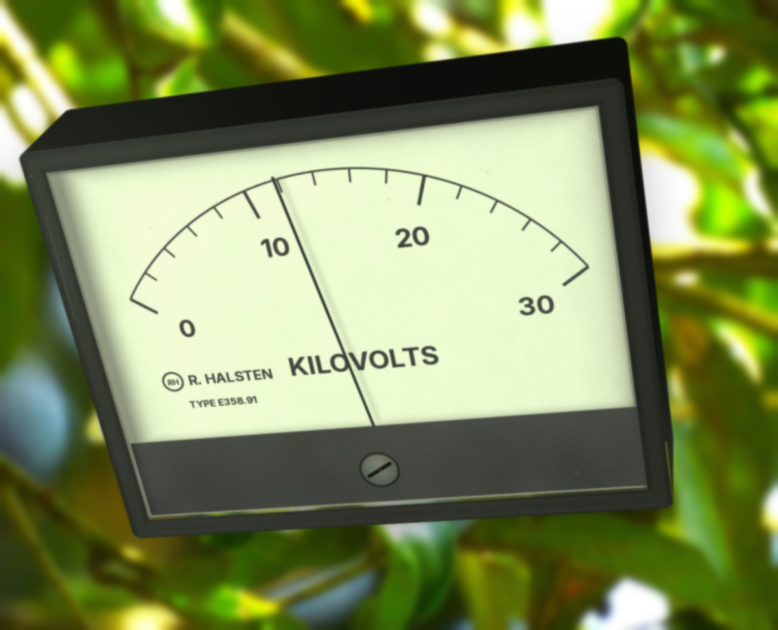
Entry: value=12 unit=kV
